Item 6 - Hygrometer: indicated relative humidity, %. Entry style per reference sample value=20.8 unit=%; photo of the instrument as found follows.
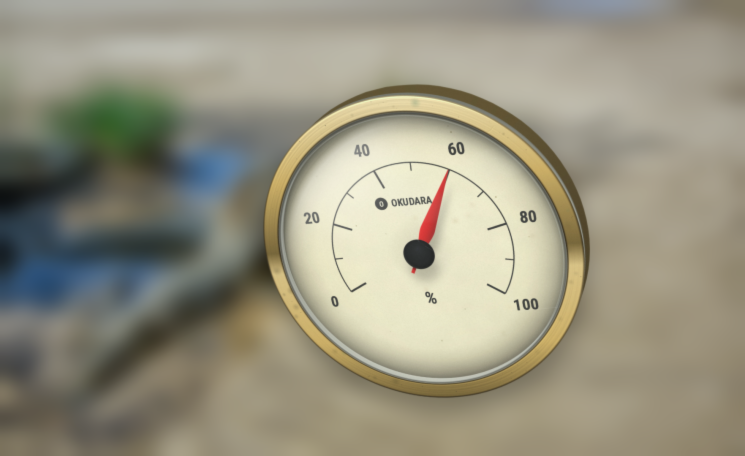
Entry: value=60 unit=%
